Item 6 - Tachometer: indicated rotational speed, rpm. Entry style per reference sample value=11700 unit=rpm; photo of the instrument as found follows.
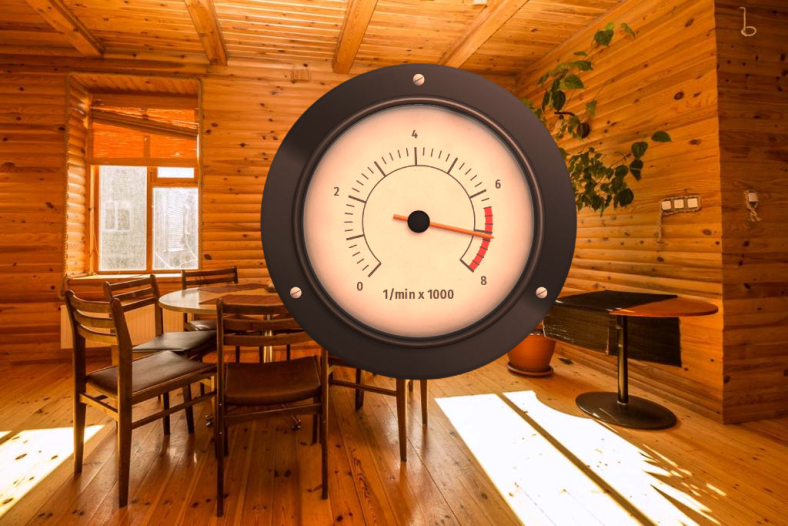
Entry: value=7100 unit=rpm
